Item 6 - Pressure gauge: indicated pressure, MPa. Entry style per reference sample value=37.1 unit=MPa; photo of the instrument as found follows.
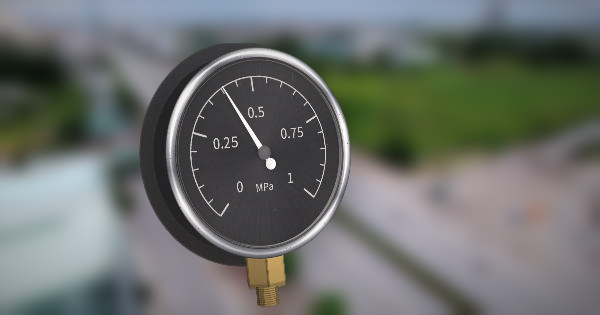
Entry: value=0.4 unit=MPa
